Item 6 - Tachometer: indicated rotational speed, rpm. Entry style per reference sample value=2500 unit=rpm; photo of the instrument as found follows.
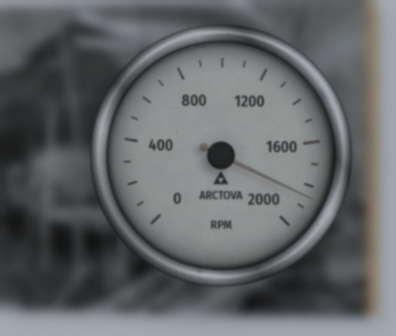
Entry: value=1850 unit=rpm
